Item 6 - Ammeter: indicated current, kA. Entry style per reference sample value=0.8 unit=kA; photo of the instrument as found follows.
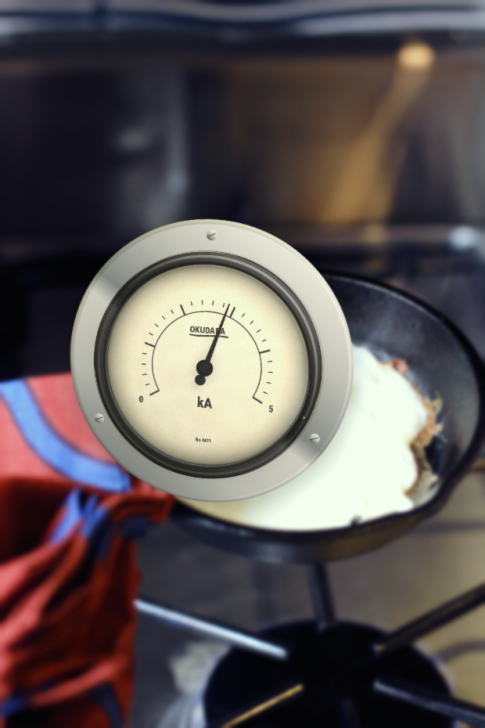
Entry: value=2.9 unit=kA
